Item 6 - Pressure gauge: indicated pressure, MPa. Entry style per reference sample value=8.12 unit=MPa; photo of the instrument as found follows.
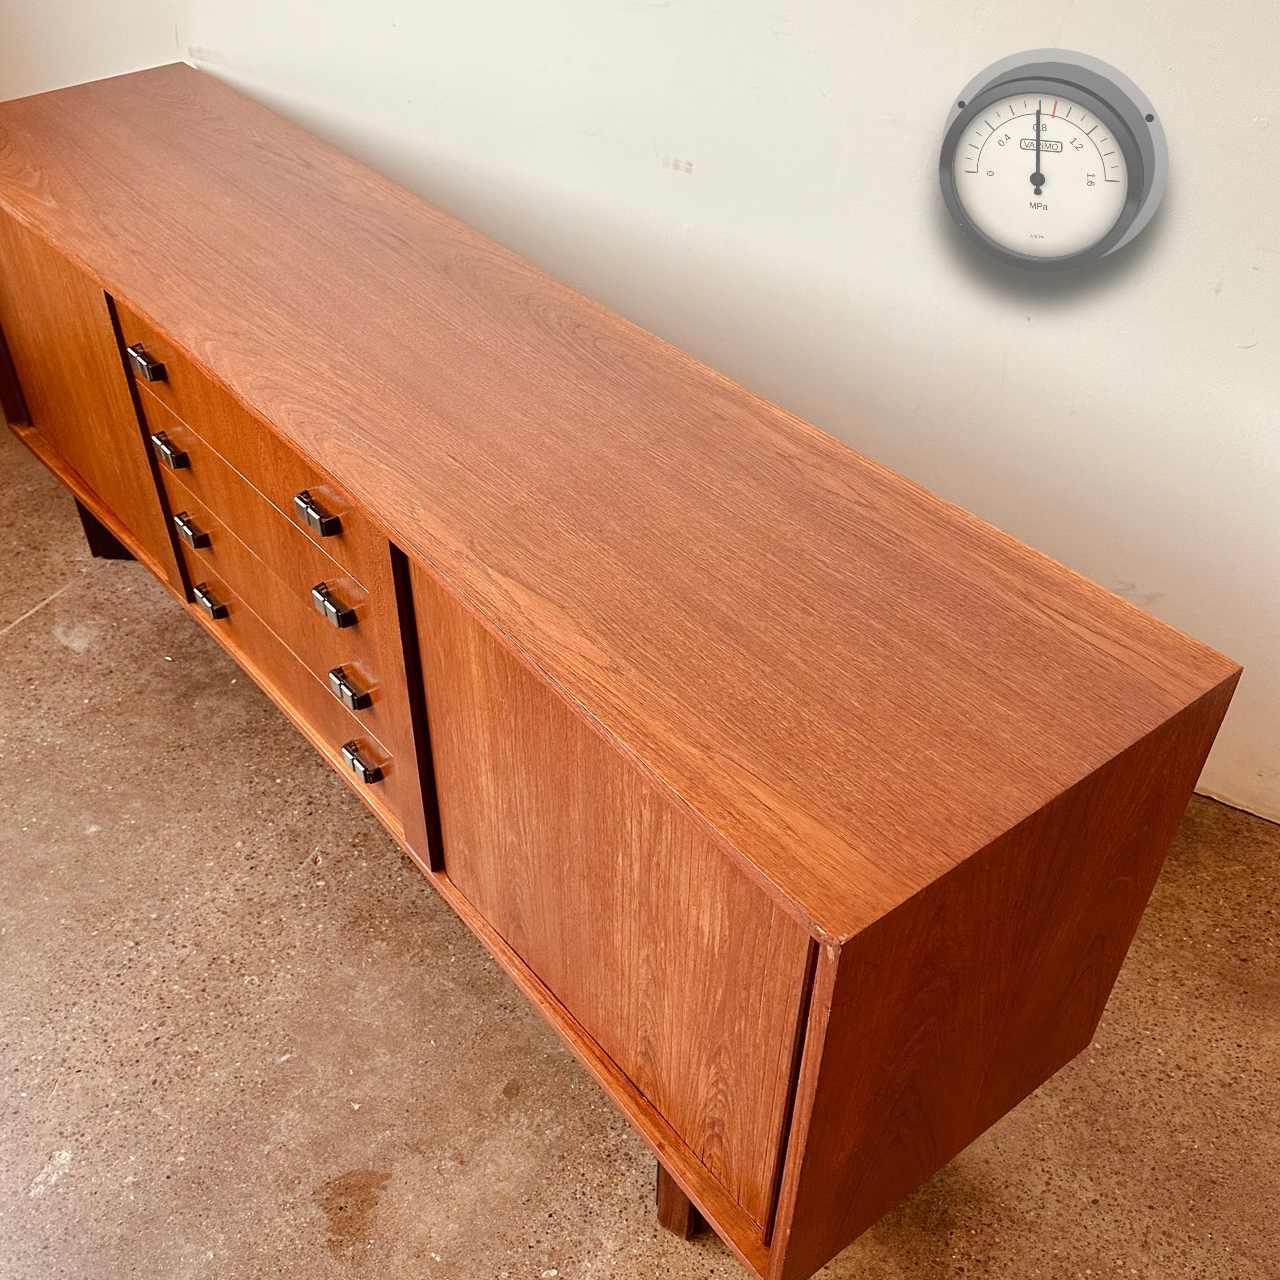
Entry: value=0.8 unit=MPa
